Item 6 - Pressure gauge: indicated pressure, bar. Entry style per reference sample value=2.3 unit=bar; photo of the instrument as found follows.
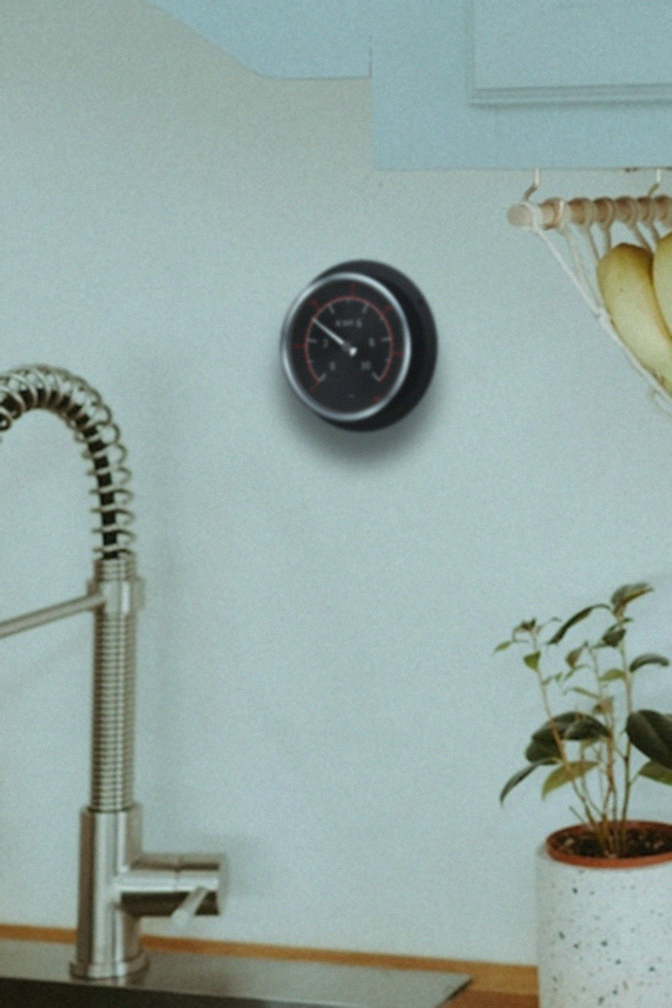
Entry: value=3 unit=bar
